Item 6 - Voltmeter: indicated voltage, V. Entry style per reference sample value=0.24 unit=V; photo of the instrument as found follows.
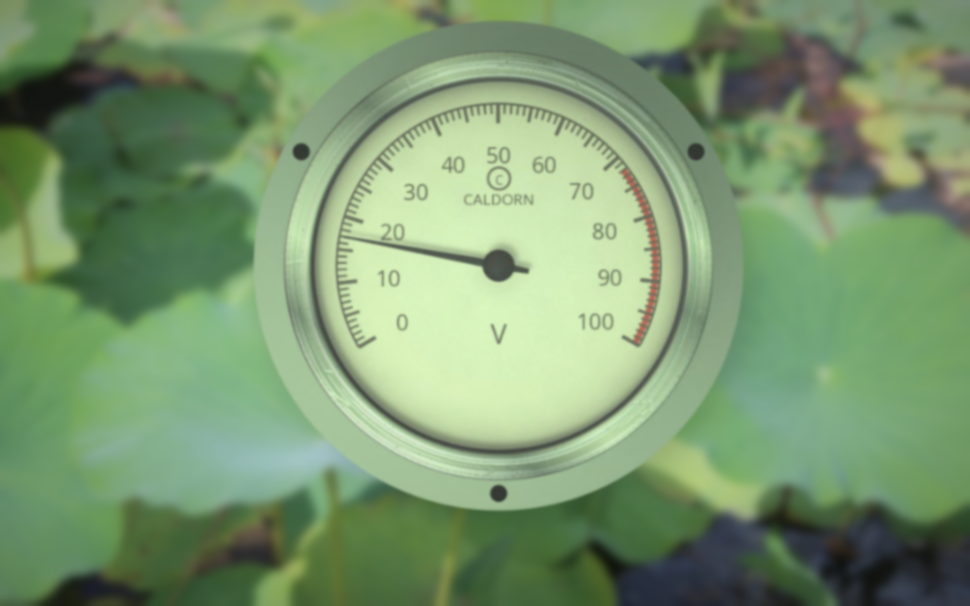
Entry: value=17 unit=V
